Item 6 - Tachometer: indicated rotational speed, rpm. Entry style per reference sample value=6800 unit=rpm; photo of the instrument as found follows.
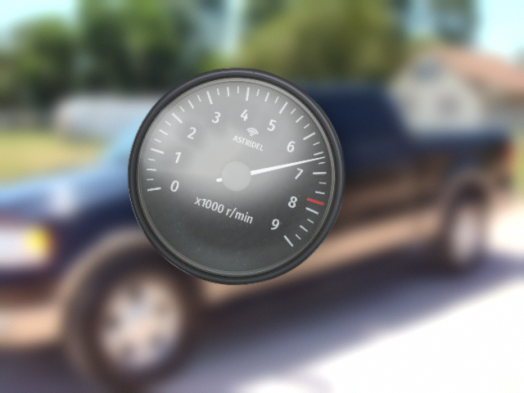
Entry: value=6625 unit=rpm
